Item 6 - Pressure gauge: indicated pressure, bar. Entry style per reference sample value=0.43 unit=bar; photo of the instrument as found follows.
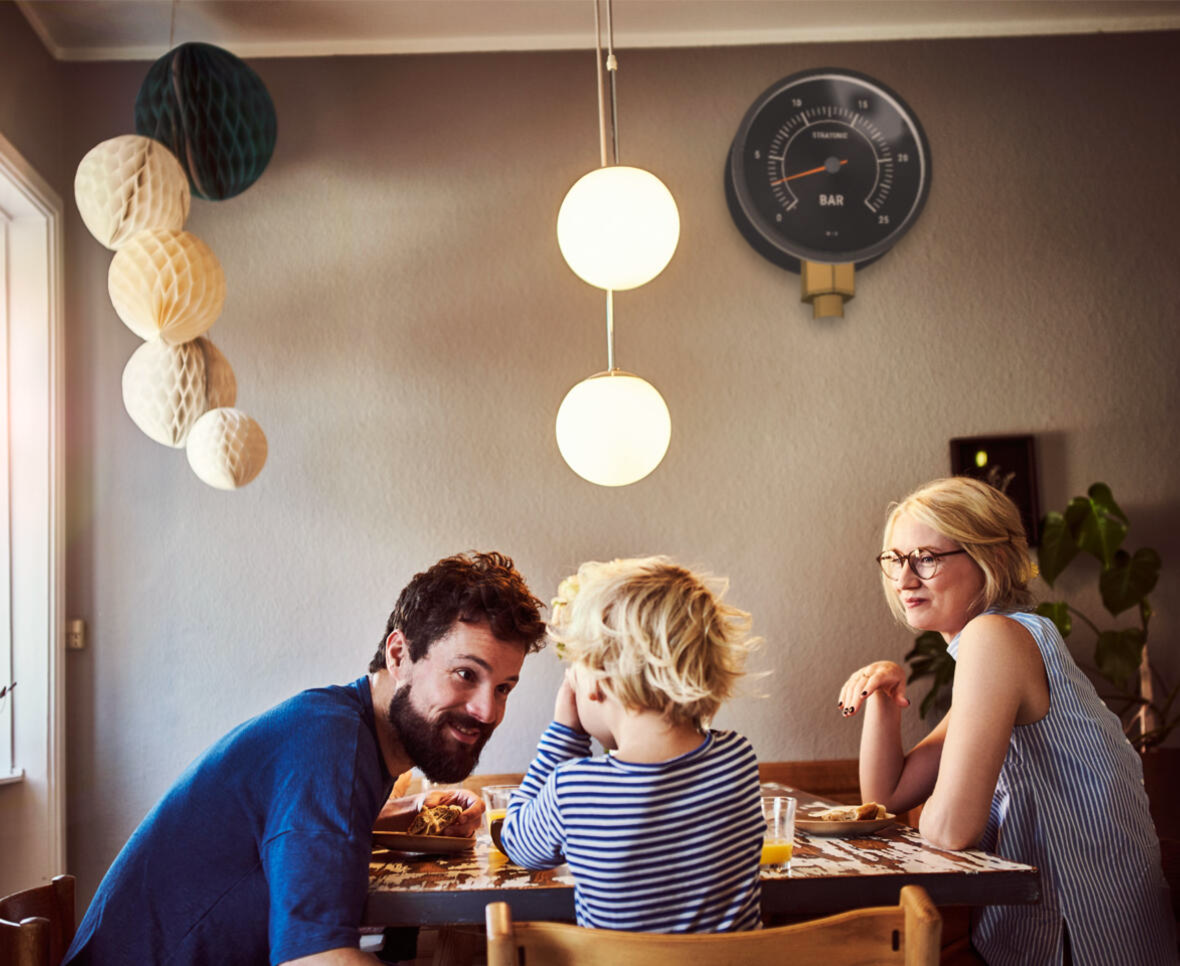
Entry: value=2.5 unit=bar
